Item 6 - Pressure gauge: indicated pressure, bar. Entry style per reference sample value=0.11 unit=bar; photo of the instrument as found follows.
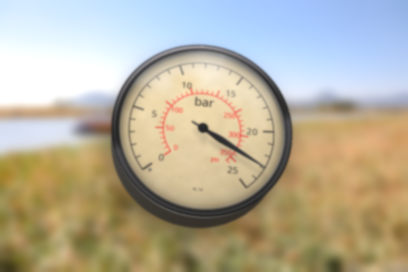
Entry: value=23 unit=bar
